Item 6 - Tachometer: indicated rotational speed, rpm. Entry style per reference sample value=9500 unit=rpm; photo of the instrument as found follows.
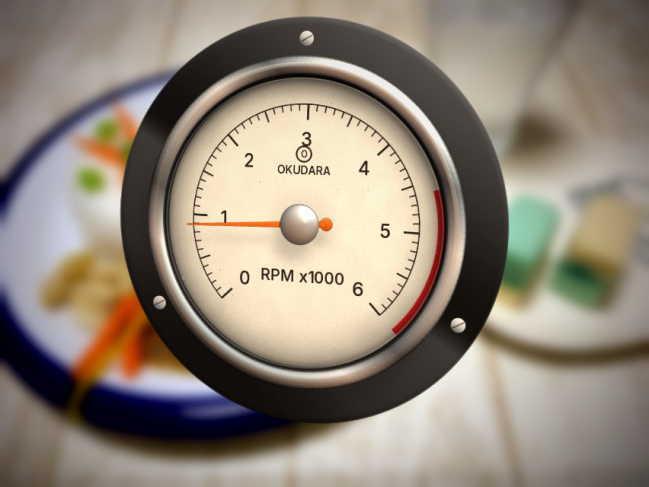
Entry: value=900 unit=rpm
